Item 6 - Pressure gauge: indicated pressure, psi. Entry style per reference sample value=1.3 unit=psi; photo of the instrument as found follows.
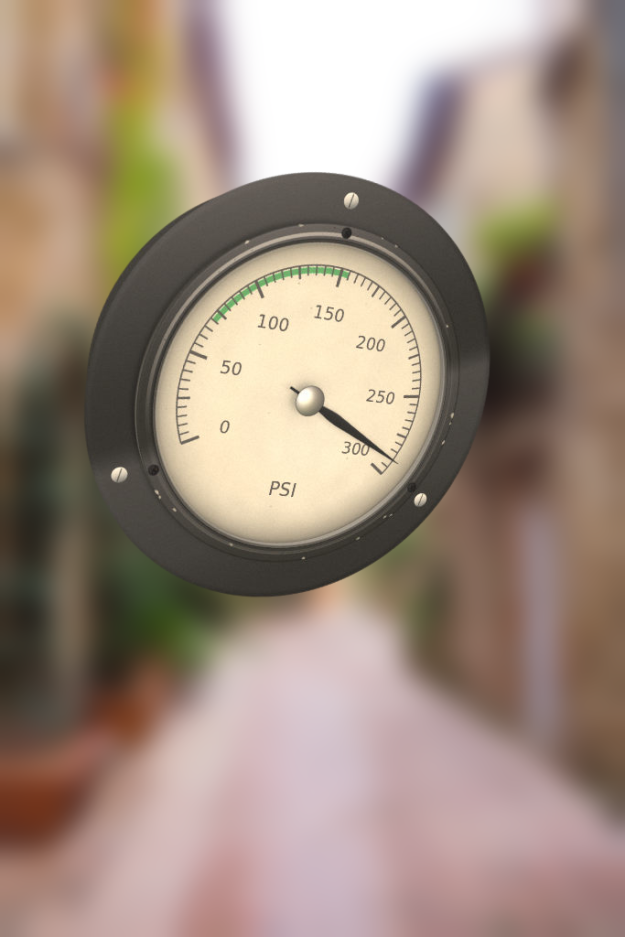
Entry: value=290 unit=psi
